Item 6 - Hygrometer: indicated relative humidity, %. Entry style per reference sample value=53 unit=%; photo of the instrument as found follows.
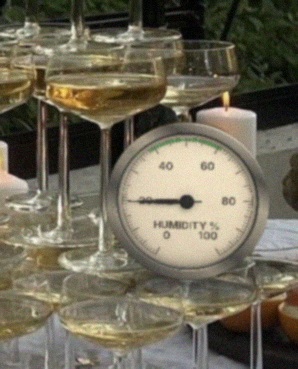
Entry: value=20 unit=%
